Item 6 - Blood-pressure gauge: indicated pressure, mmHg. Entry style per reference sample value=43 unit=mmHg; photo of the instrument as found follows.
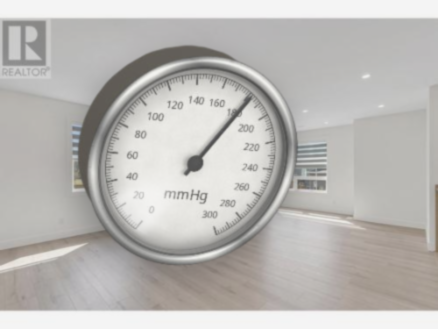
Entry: value=180 unit=mmHg
